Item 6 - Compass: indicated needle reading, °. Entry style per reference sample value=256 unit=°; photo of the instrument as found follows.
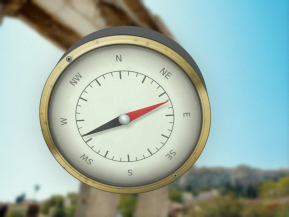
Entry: value=70 unit=°
